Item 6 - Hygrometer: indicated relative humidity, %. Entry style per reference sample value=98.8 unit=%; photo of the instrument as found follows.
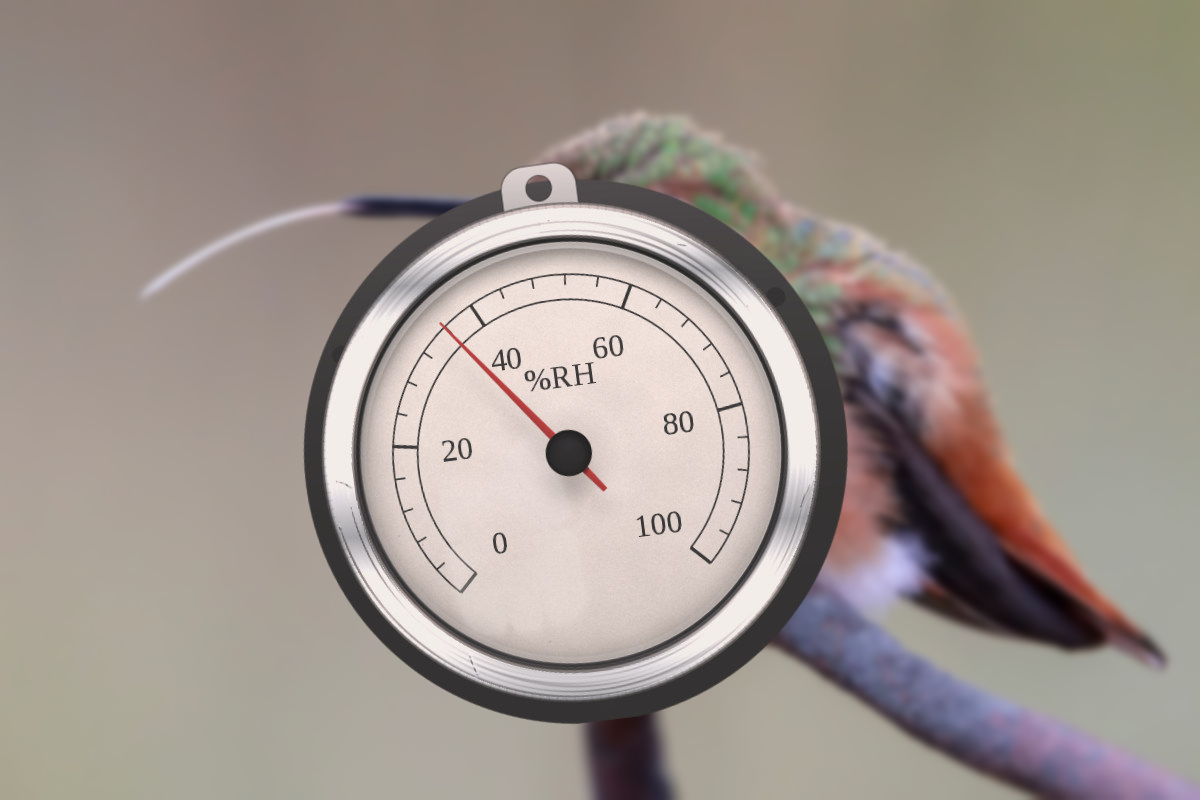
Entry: value=36 unit=%
